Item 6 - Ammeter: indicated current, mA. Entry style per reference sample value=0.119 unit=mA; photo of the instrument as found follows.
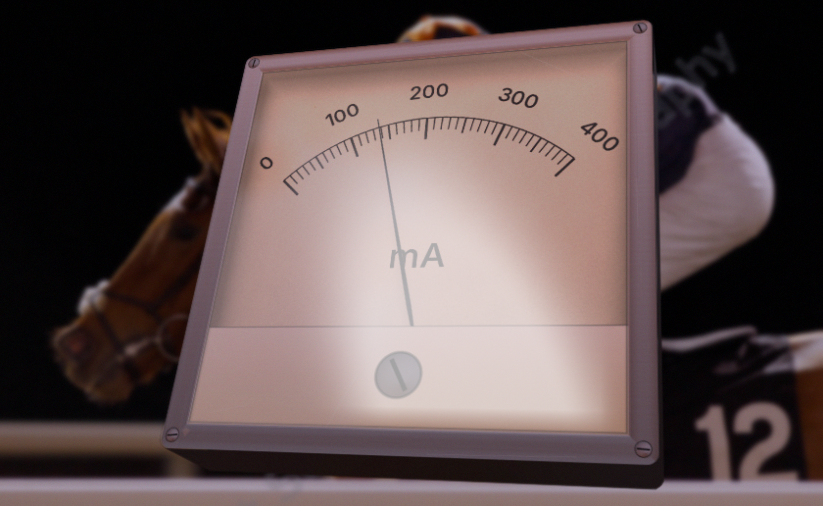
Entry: value=140 unit=mA
